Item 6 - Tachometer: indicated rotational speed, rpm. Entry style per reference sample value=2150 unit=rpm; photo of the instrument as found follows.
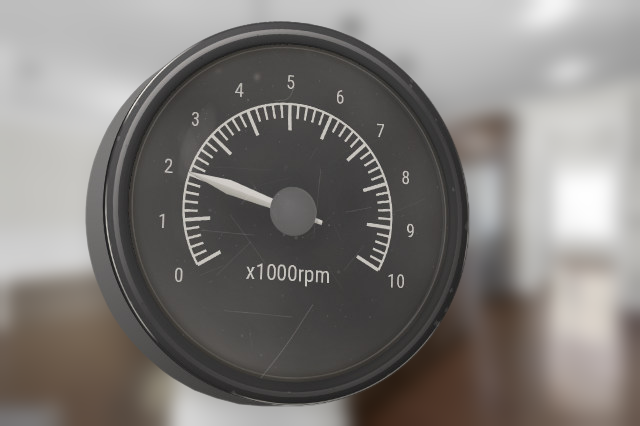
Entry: value=2000 unit=rpm
